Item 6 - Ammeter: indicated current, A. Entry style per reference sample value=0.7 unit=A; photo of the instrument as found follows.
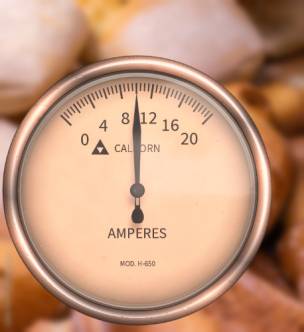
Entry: value=10 unit=A
